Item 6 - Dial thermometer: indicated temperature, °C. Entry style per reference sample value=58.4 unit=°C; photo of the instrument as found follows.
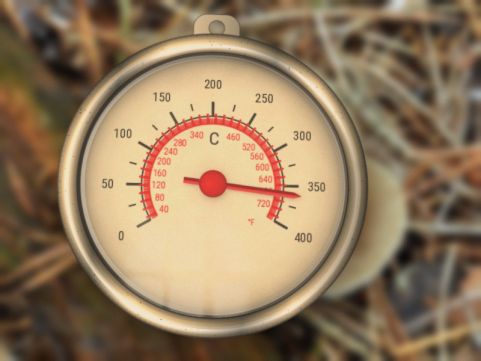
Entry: value=362.5 unit=°C
